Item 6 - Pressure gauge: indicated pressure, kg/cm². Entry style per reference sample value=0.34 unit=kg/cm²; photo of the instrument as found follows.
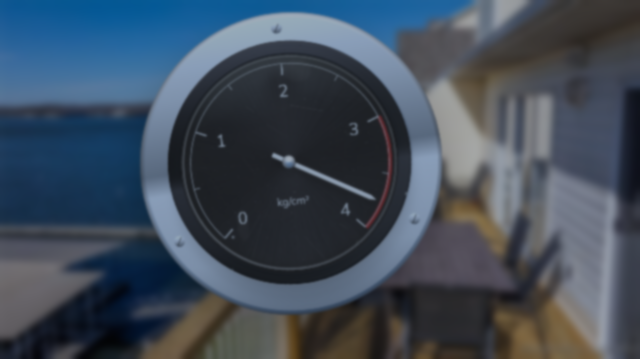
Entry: value=3.75 unit=kg/cm²
